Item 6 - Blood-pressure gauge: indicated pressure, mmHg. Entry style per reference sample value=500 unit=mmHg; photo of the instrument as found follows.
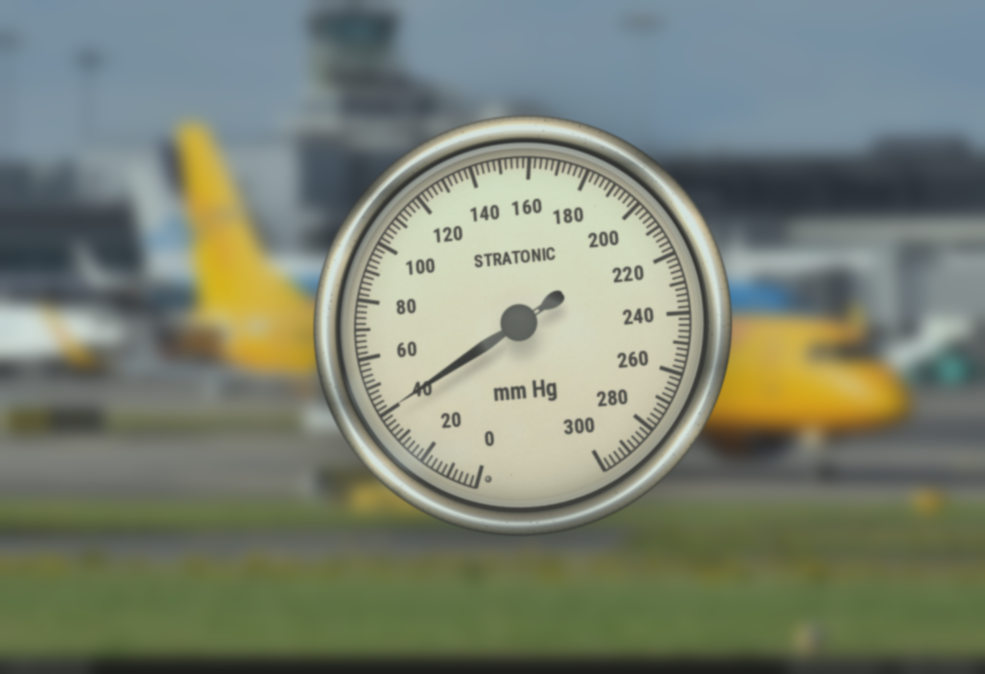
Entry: value=40 unit=mmHg
